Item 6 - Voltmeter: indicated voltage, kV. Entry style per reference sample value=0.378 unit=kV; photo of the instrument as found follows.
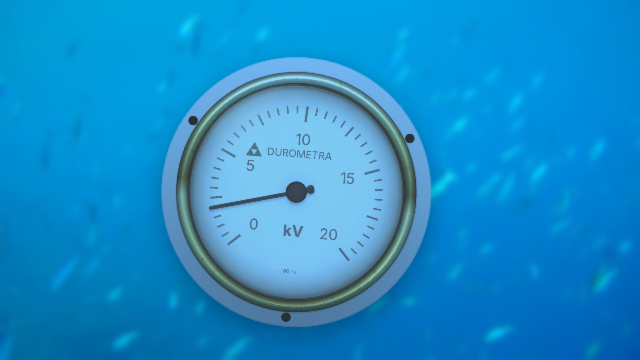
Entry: value=2 unit=kV
